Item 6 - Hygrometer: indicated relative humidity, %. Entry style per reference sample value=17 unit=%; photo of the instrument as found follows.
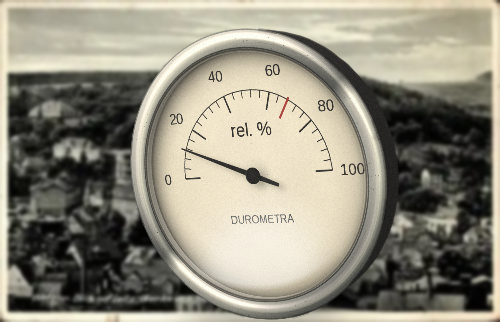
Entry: value=12 unit=%
